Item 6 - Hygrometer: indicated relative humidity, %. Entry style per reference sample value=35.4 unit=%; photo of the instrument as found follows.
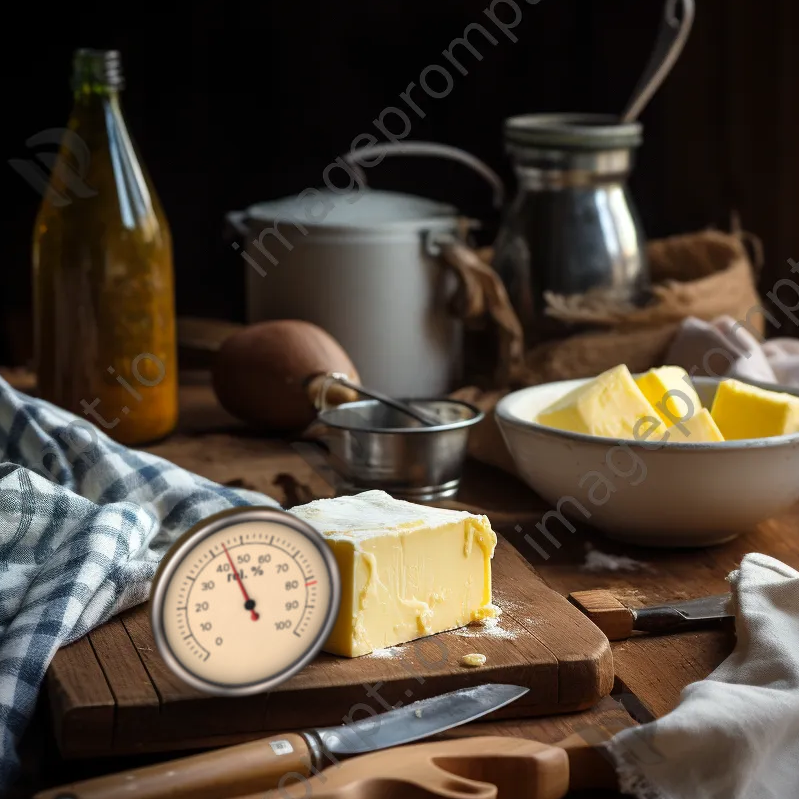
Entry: value=44 unit=%
